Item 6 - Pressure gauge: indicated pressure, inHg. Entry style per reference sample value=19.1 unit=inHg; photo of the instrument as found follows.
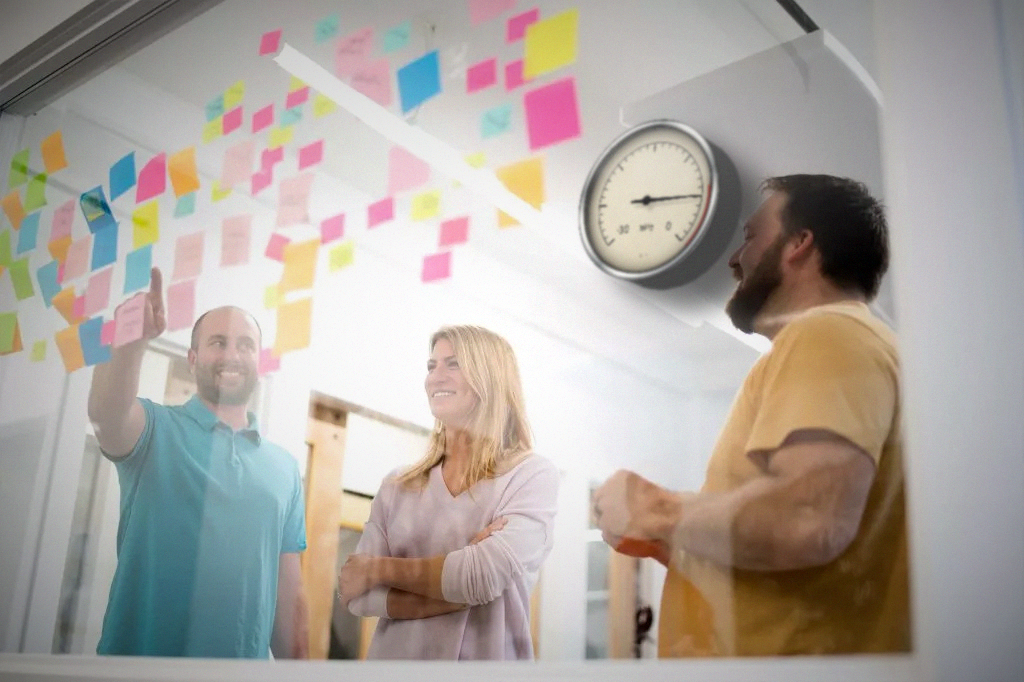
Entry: value=-5 unit=inHg
